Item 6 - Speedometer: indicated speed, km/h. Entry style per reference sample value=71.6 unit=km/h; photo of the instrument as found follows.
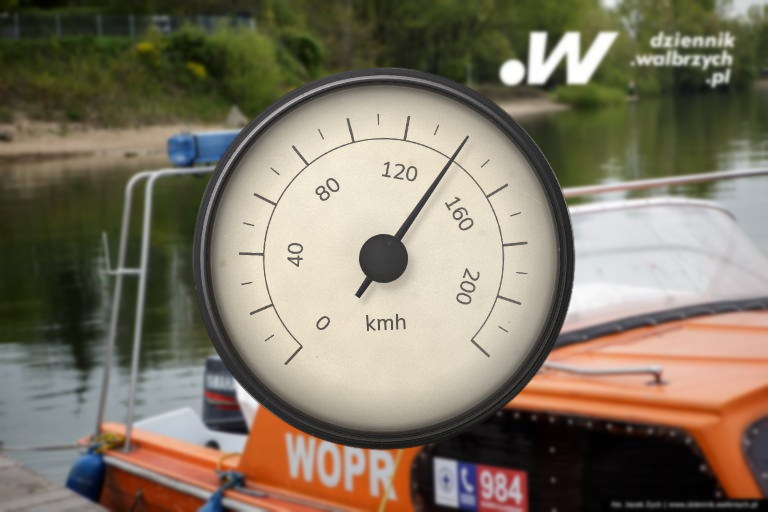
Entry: value=140 unit=km/h
